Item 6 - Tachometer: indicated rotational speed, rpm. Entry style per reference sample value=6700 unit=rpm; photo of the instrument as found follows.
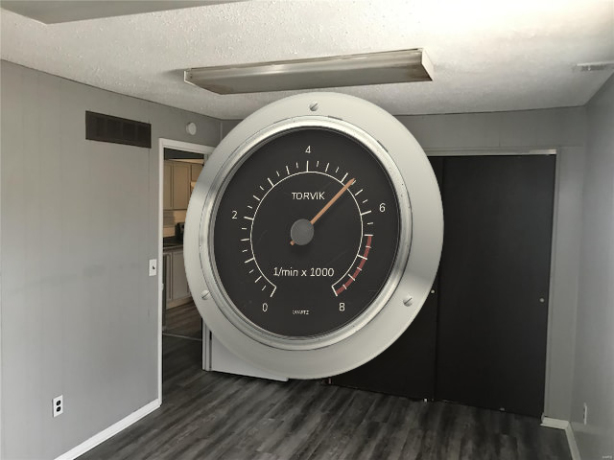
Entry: value=5250 unit=rpm
